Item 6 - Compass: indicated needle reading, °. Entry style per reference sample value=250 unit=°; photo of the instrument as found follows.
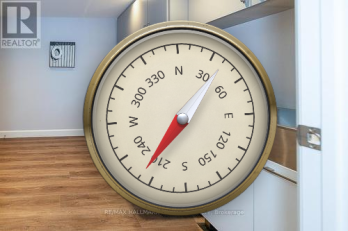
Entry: value=220 unit=°
